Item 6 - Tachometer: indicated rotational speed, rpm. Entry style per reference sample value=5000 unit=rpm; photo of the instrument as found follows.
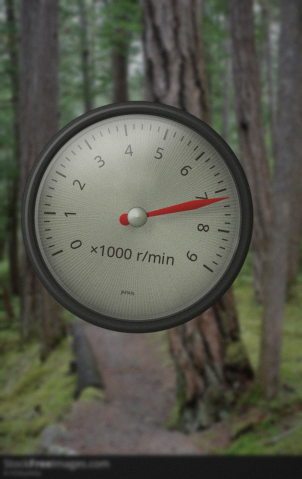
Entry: value=7200 unit=rpm
